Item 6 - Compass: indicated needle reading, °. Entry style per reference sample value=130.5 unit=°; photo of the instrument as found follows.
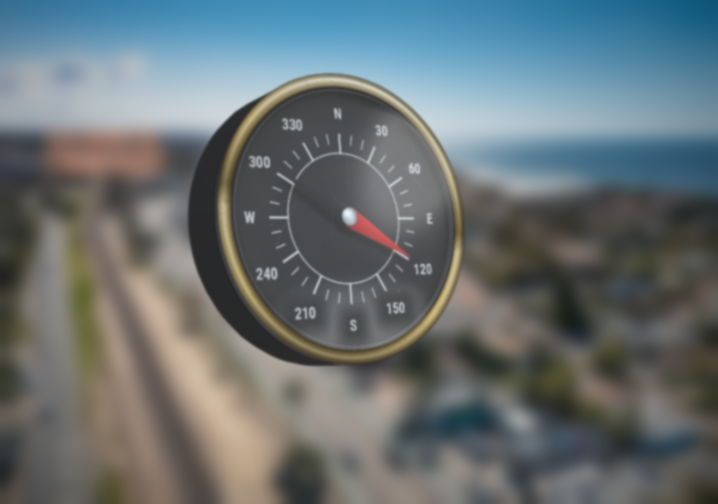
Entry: value=120 unit=°
